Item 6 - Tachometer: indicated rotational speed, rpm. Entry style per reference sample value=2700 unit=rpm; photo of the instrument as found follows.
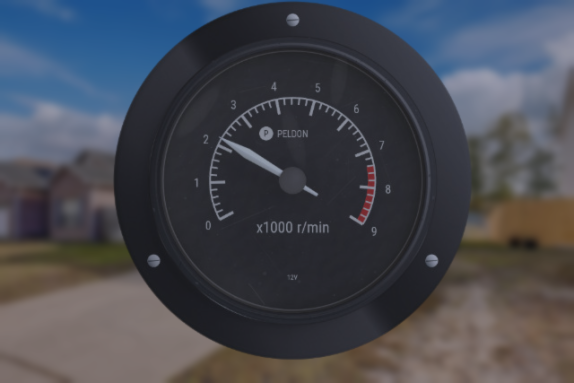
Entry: value=2200 unit=rpm
